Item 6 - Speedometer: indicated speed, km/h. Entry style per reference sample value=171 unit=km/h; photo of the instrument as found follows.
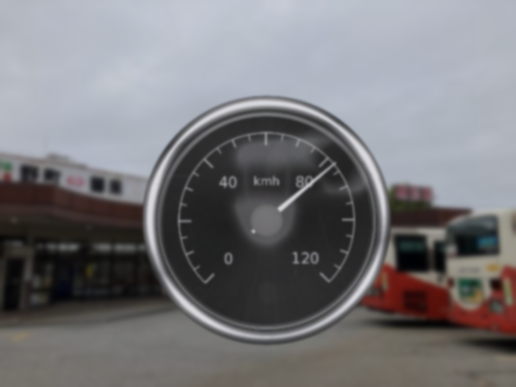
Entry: value=82.5 unit=km/h
